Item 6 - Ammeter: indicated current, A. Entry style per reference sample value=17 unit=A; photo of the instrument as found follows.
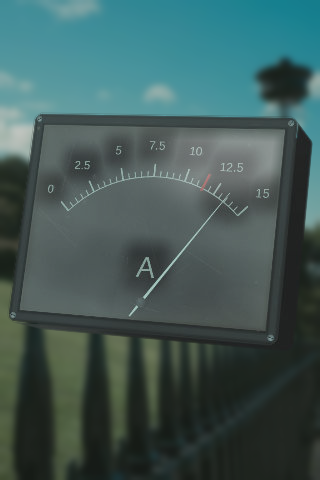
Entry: value=13.5 unit=A
